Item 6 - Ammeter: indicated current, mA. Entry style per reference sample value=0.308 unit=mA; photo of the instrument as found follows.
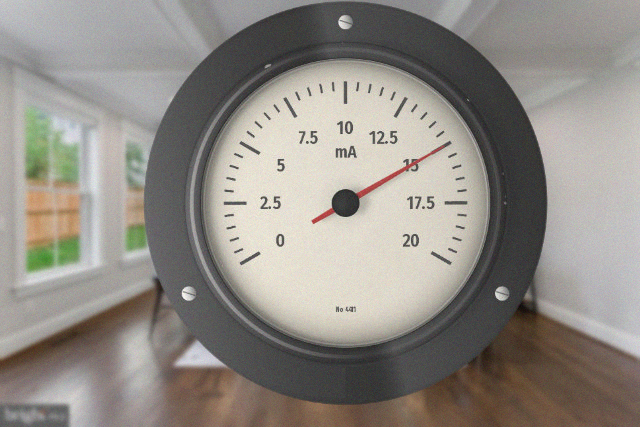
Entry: value=15 unit=mA
